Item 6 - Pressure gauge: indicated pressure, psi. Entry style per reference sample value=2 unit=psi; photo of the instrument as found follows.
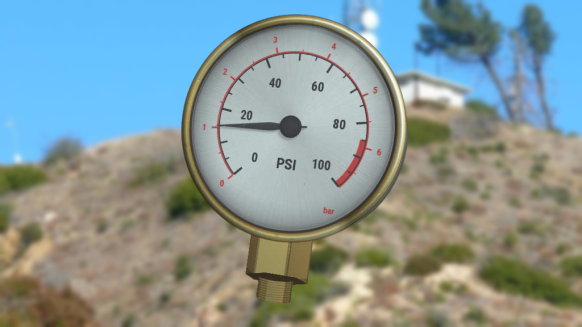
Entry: value=15 unit=psi
